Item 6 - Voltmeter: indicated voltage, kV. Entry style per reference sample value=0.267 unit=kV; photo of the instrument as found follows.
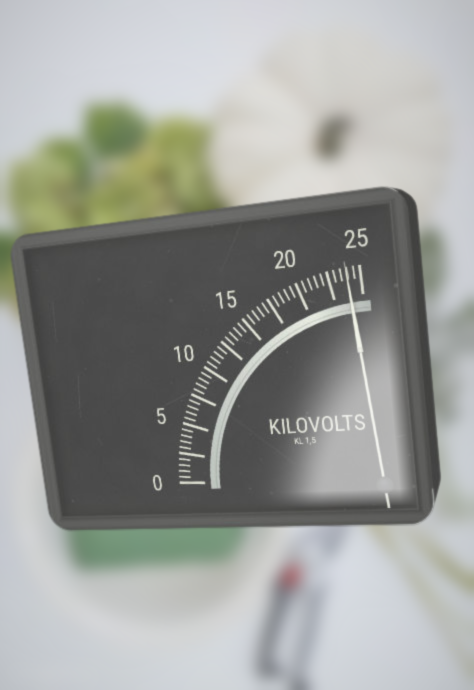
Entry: value=24 unit=kV
